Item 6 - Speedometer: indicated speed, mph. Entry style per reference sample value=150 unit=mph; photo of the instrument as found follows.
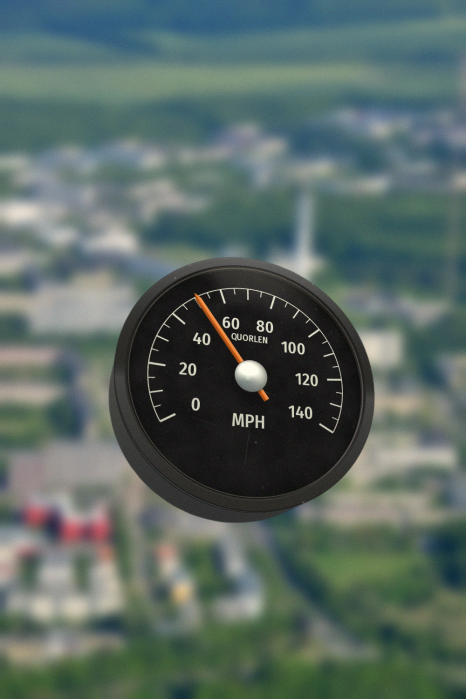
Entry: value=50 unit=mph
